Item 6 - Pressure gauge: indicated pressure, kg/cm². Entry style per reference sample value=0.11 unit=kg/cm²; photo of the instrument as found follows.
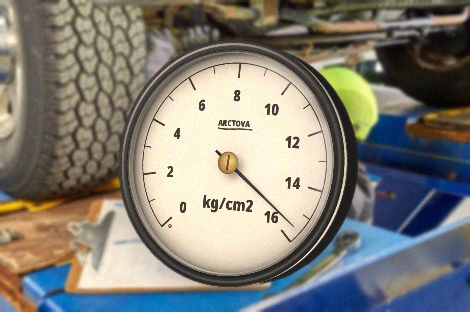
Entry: value=15.5 unit=kg/cm²
